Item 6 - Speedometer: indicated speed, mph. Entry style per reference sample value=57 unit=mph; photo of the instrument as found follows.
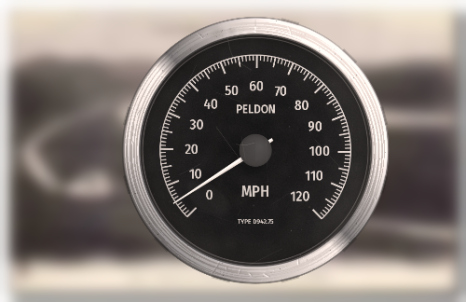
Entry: value=5 unit=mph
